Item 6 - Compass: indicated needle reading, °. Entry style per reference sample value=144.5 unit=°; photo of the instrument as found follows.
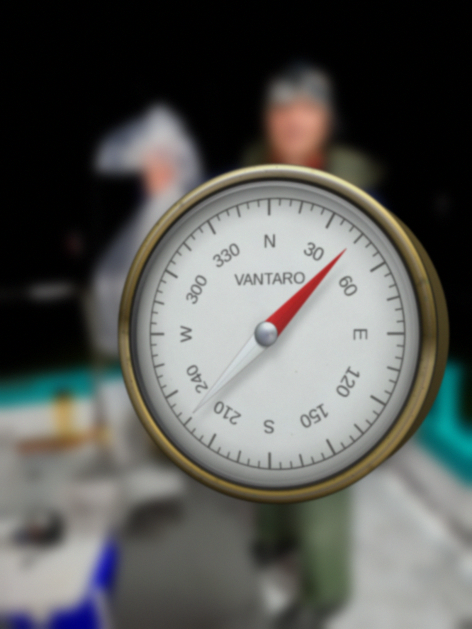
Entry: value=45 unit=°
